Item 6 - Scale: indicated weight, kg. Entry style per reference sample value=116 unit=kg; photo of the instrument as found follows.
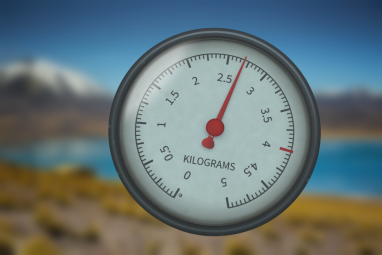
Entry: value=2.7 unit=kg
